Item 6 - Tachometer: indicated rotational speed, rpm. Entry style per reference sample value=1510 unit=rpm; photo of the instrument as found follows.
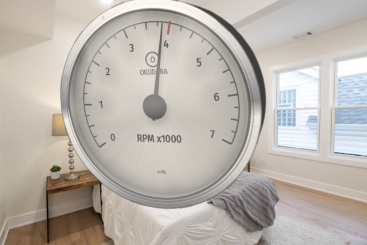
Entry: value=3875 unit=rpm
